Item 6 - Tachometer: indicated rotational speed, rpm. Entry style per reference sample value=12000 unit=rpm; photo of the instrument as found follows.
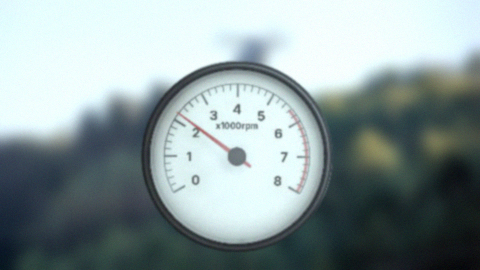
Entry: value=2200 unit=rpm
